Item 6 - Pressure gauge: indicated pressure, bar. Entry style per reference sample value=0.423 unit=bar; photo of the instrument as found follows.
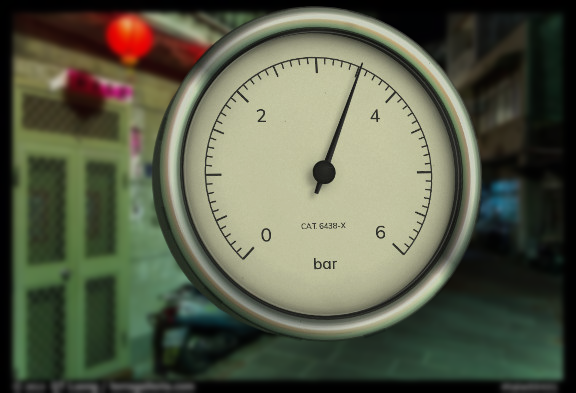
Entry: value=3.5 unit=bar
